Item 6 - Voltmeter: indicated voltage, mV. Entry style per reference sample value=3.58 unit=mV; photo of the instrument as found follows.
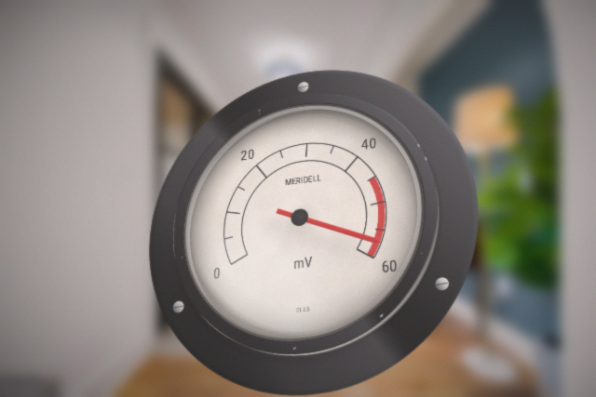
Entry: value=57.5 unit=mV
